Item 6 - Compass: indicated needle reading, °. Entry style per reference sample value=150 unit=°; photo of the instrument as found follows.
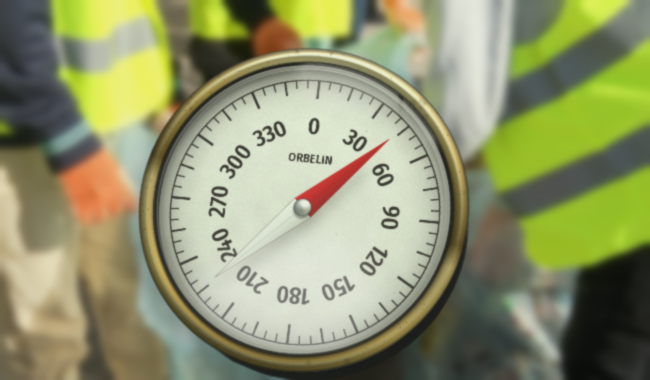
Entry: value=45 unit=°
